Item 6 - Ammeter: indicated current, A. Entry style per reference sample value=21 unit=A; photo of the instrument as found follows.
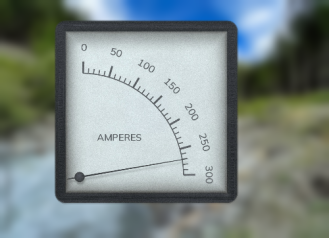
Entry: value=270 unit=A
